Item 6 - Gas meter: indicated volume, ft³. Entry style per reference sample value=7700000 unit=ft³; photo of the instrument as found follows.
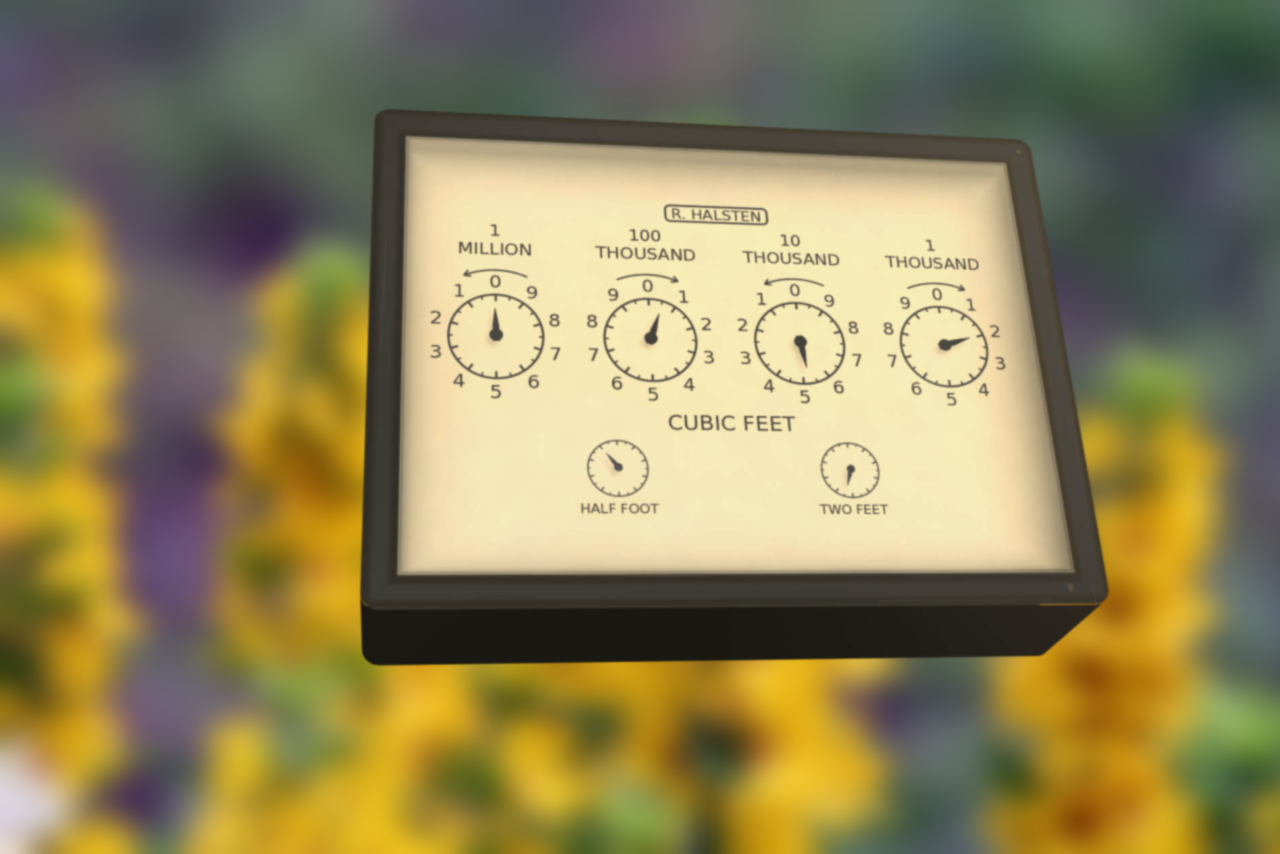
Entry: value=5200 unit=ft³
